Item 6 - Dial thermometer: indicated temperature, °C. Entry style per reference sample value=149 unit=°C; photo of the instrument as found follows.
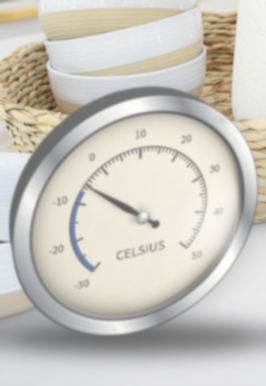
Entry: value=-5 unit=°C
